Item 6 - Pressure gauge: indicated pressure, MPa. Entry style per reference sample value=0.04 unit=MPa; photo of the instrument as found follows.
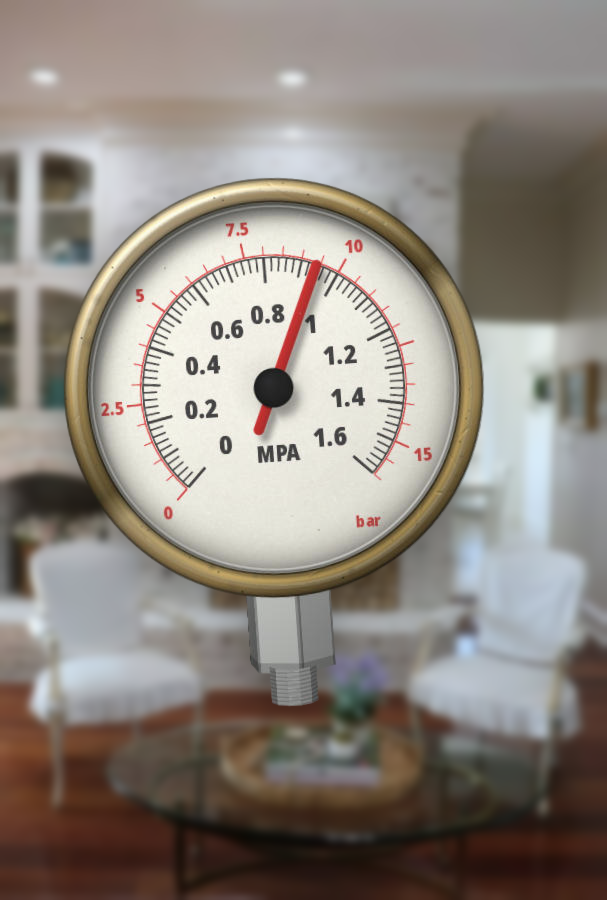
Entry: value=0.94 unit=MPa
